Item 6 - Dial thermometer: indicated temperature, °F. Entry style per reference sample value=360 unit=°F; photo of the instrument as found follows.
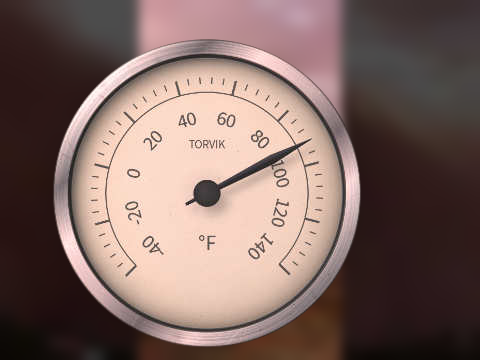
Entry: value=92 unit=°F
